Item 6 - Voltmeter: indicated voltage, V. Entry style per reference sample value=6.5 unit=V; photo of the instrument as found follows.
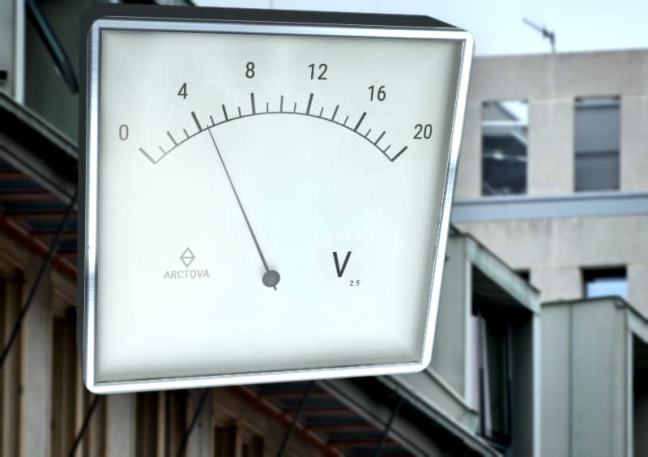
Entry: value=4.5 unit=V
